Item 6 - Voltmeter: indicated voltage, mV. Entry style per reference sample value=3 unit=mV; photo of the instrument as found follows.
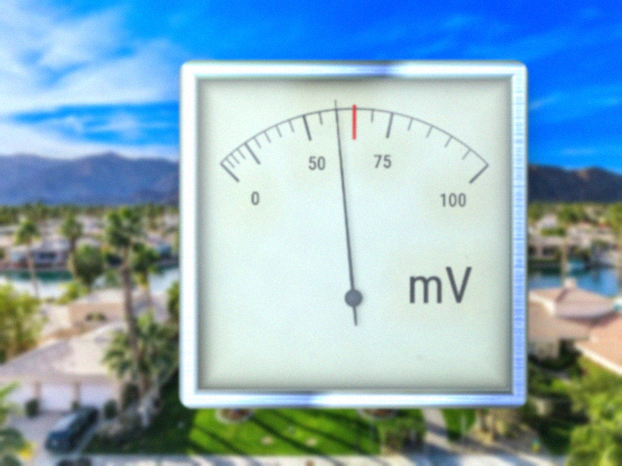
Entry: value=60 unit=mV
